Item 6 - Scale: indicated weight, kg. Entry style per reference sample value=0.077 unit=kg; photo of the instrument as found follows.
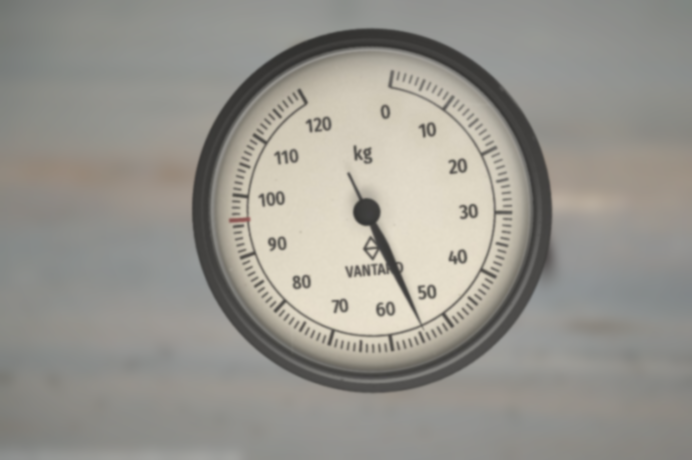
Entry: value=54 unit=kg
